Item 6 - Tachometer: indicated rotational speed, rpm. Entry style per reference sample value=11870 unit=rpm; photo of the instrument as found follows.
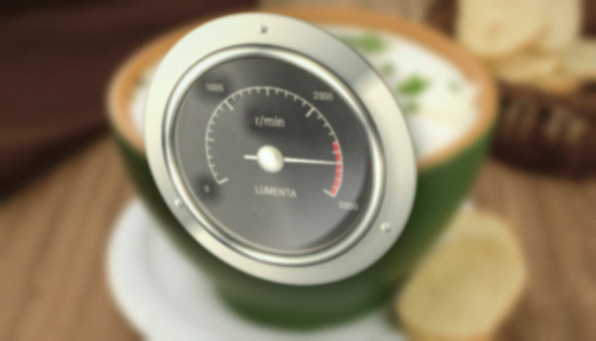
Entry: value=2600 unit=rpm
